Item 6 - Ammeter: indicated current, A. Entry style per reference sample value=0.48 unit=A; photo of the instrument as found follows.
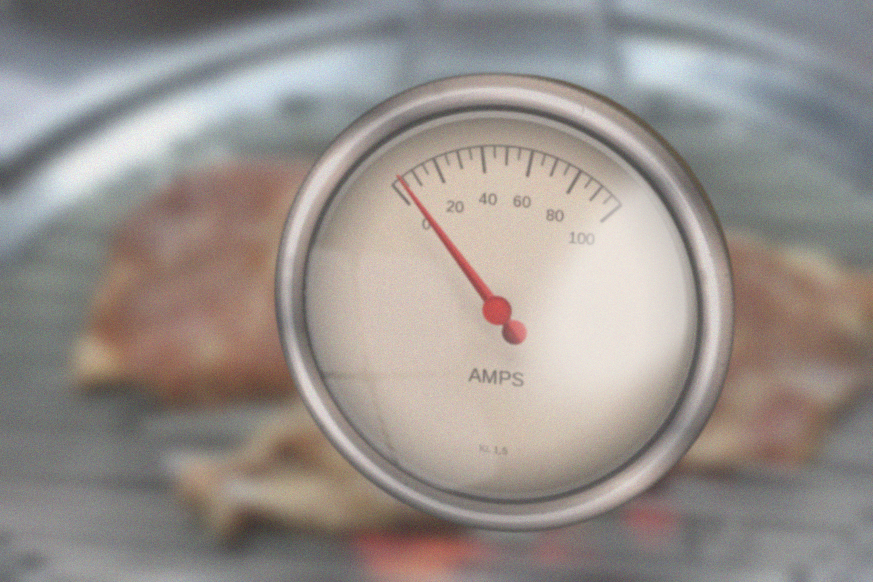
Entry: value=5 unit=A
